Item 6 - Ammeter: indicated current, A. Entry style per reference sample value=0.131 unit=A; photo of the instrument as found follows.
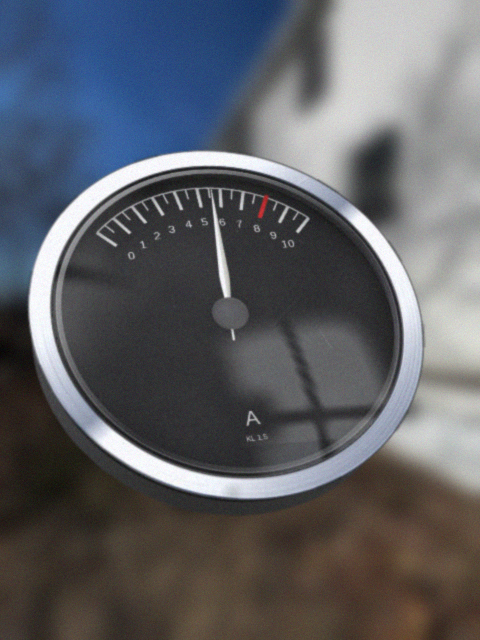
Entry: value=5.5 unit=A
